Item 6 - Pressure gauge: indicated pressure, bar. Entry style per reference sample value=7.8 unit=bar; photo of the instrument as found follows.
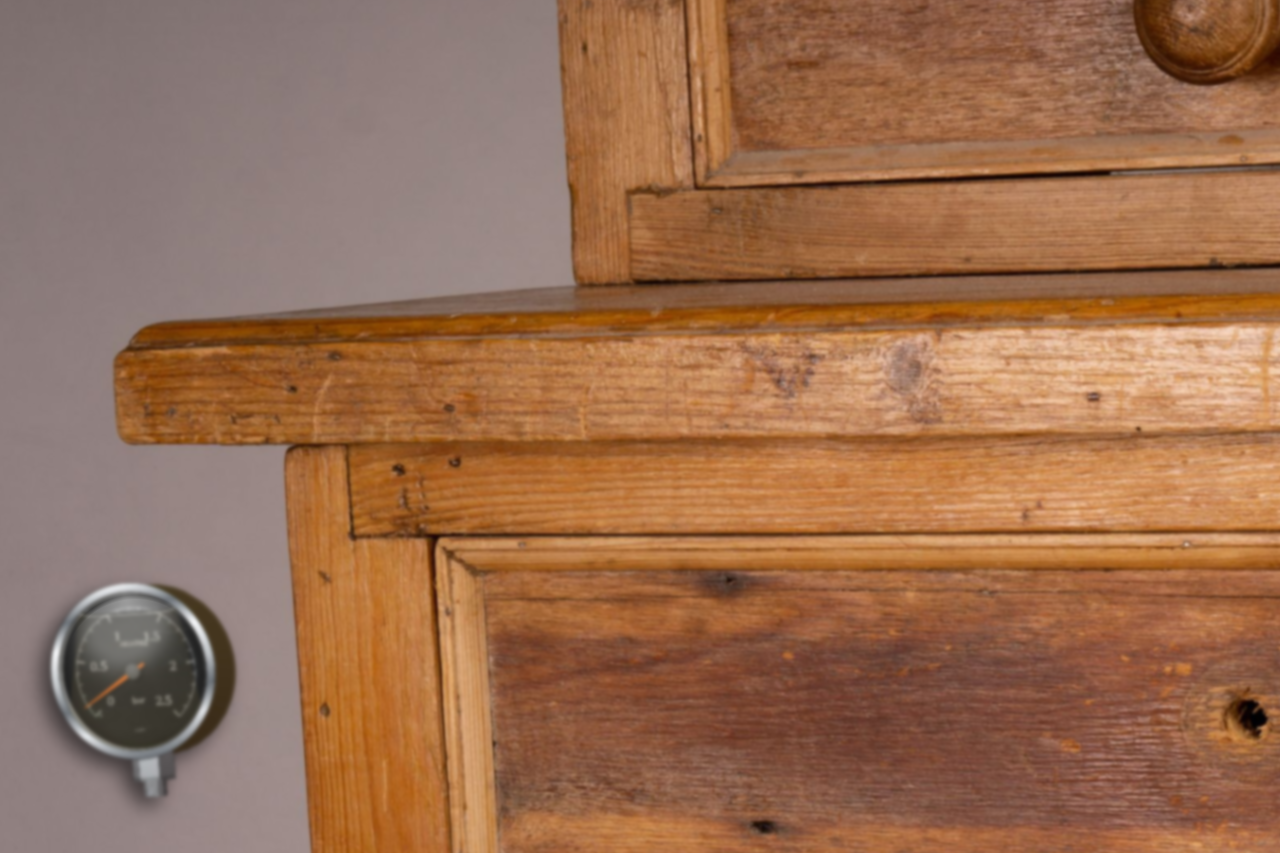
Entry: value=0.1 unit=bar
